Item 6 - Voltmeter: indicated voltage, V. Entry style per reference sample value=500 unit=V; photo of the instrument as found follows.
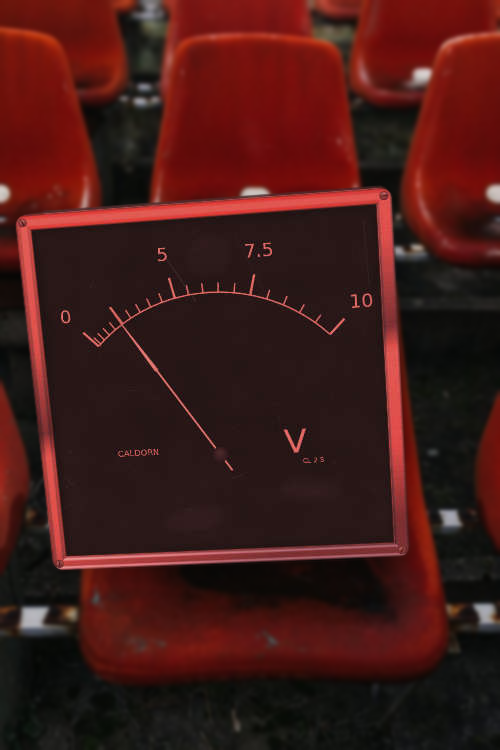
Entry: value=2.5 unit=V
